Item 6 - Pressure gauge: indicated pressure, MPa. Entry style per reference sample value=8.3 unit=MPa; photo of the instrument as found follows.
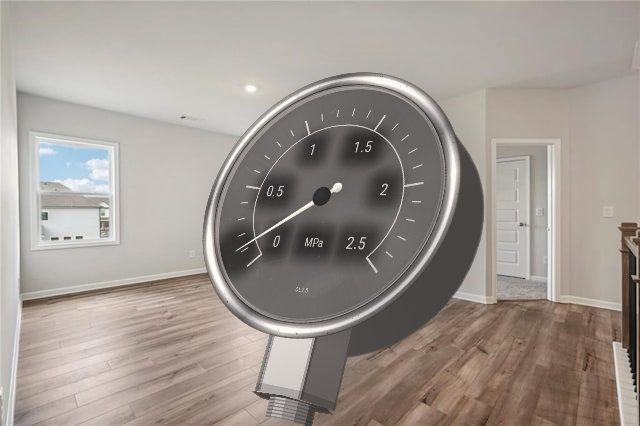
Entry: value=0.1 unit=MPa
